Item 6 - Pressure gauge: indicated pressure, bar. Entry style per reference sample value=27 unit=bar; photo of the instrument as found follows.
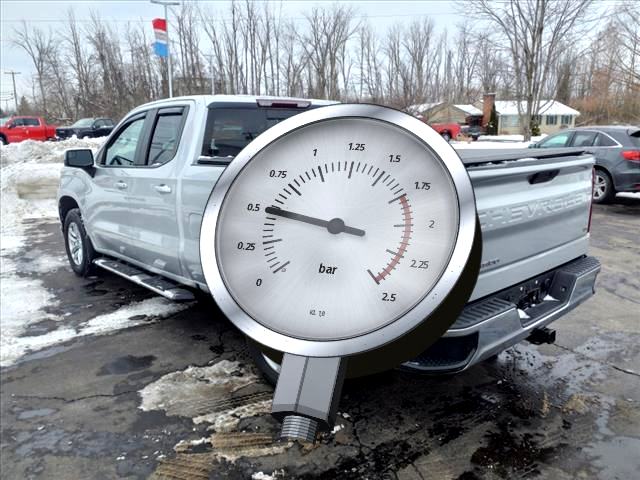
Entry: value=0.5 unit=bar
